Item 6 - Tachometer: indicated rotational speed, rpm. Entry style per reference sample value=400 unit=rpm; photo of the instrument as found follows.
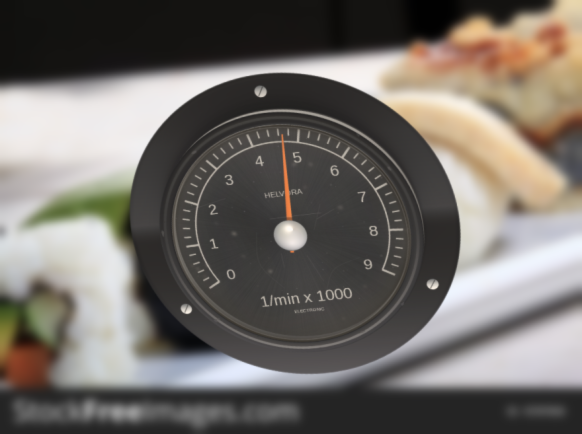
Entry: value=4700 unit=rpm
